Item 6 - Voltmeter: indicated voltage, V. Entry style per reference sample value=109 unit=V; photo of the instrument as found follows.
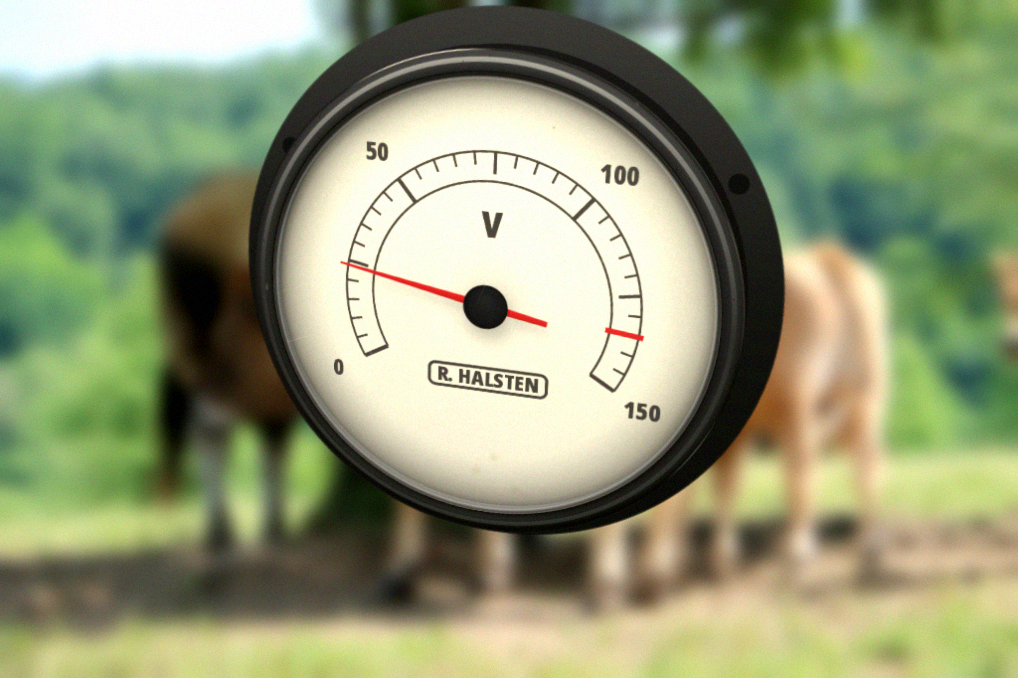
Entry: value=25 unit=V
